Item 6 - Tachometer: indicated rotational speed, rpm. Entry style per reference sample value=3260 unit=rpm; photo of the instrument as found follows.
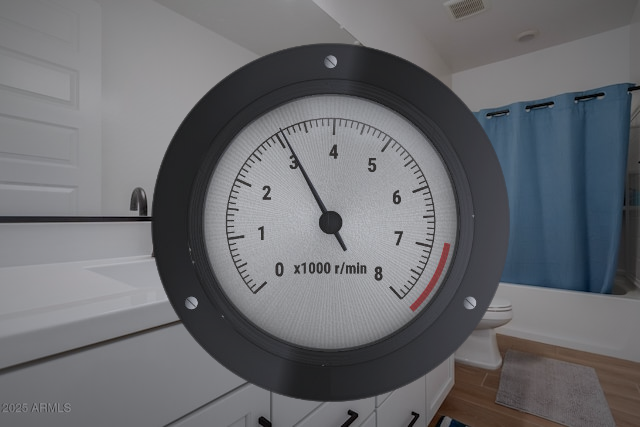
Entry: value=3100 unit=rpm
